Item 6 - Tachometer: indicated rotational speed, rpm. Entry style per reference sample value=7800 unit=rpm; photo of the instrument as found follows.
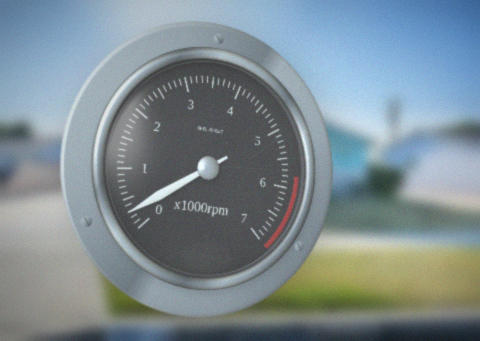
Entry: value=300 unit=rpm
